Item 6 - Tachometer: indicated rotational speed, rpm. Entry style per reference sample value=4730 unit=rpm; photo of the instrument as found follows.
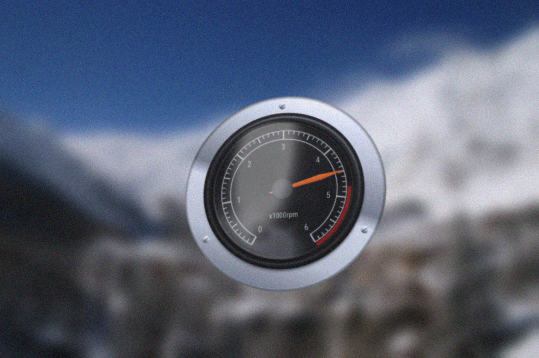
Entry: value=4500 unit=rpm
